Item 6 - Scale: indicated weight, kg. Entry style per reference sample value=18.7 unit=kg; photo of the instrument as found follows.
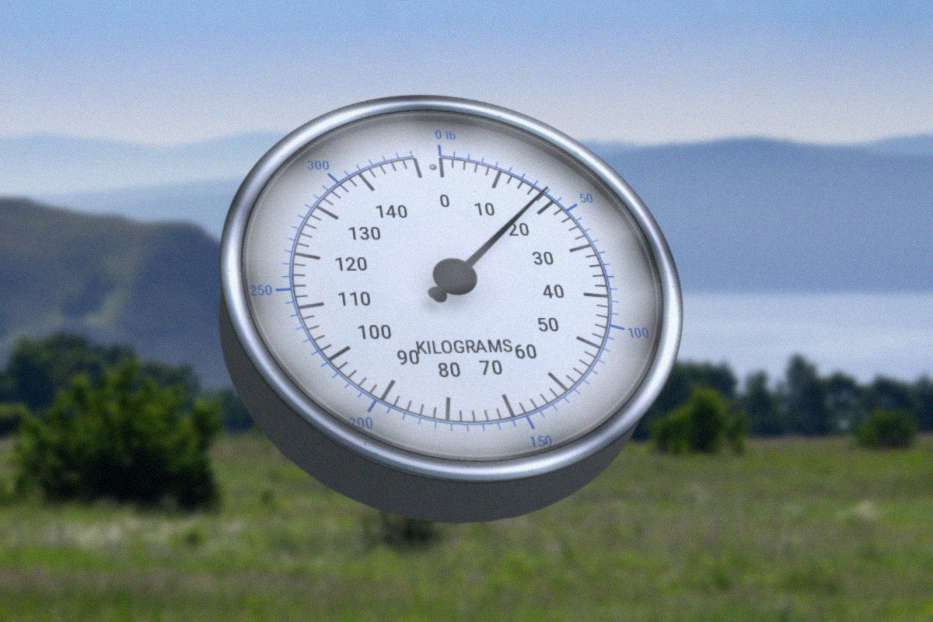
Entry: value=18 unit=kg
